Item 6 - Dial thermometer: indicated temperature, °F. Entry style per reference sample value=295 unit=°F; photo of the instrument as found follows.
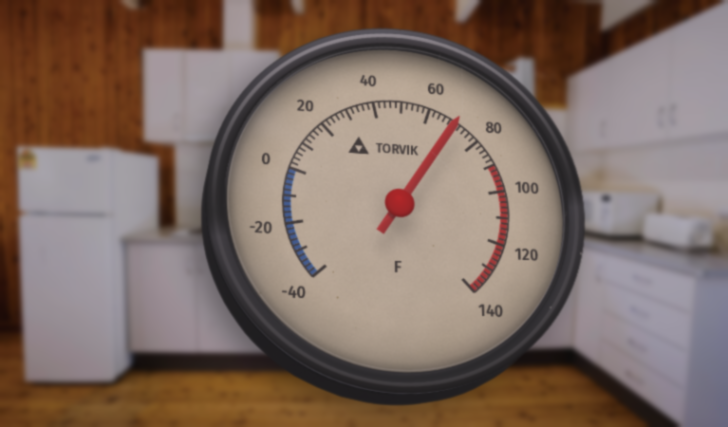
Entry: value=70 unit=°F
